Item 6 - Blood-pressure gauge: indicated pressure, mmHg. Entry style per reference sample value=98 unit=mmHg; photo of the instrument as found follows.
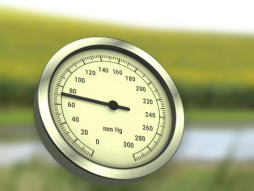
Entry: value=70 unit=mmHg
